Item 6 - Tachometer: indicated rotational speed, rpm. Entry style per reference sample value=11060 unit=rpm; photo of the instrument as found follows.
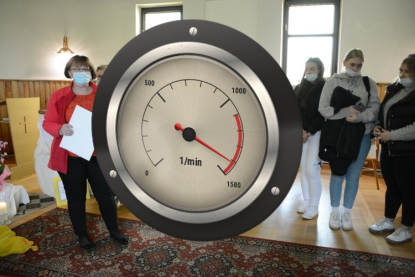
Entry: value=1400 unit=rpm
